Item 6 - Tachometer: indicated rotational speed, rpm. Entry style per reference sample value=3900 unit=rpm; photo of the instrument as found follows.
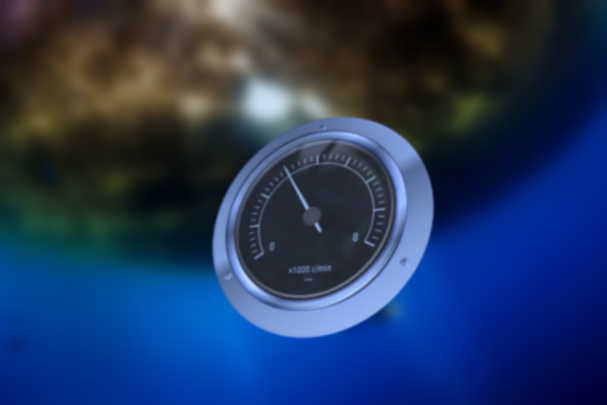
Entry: value=3000 unit=rpm
